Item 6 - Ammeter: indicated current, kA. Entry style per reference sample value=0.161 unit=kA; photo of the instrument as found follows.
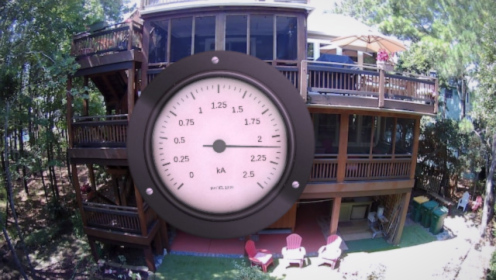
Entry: value=2.1 unit=kA
